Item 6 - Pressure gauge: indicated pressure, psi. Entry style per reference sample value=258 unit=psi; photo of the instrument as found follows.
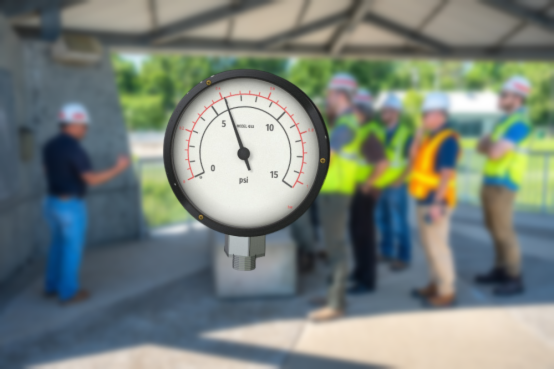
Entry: value=6 unit=psi
